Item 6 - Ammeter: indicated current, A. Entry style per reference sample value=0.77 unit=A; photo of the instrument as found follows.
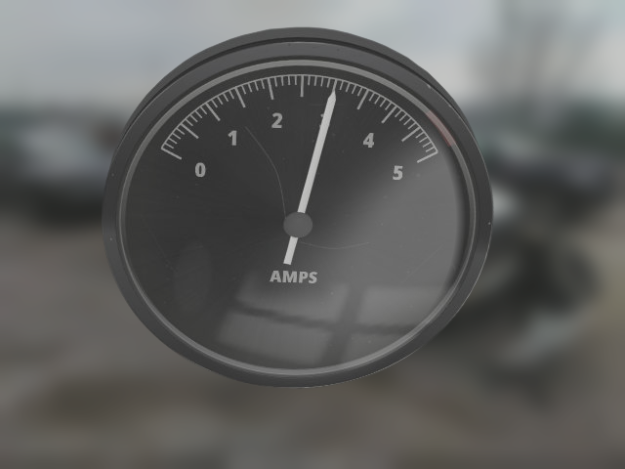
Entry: value=3 unit=A
